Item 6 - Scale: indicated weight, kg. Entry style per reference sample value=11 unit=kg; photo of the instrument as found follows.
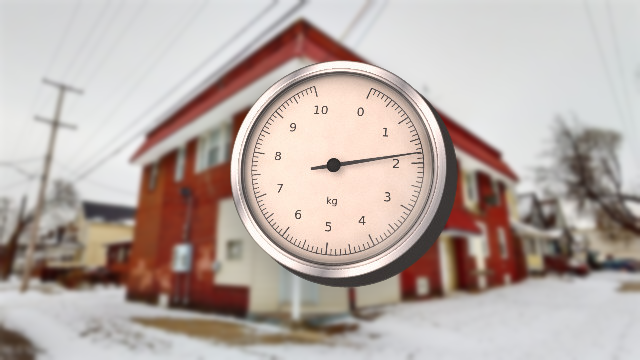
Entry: value=1.8 unit=kg
